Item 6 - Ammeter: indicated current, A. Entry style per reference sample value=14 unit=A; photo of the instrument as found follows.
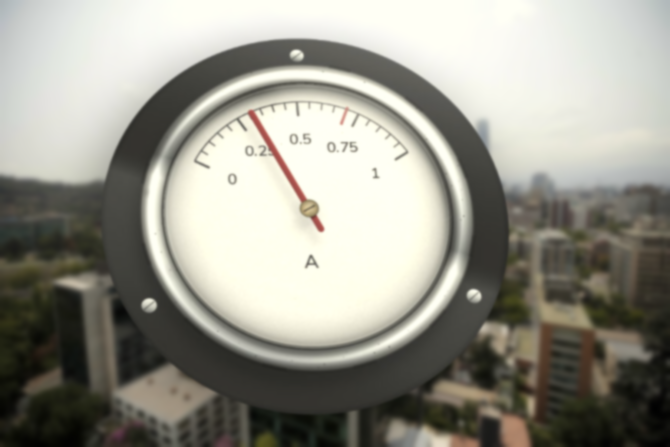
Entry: value=0.3 unit=A
